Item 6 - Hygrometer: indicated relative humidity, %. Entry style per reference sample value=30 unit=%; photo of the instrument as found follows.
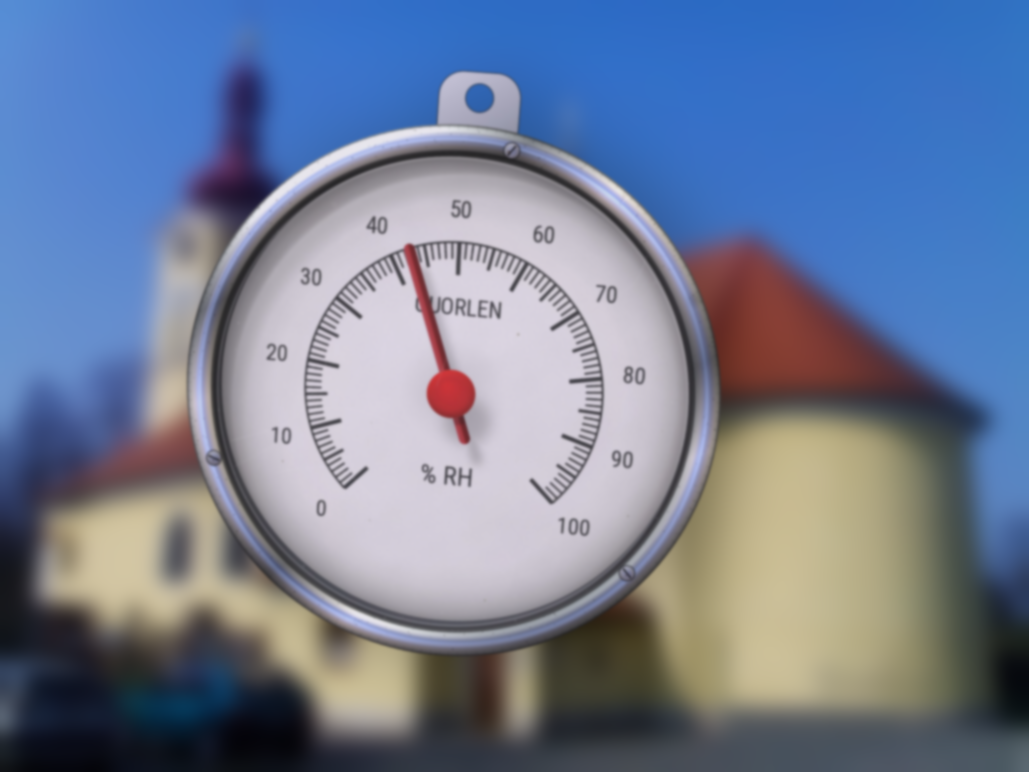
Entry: value=43 unit=%
